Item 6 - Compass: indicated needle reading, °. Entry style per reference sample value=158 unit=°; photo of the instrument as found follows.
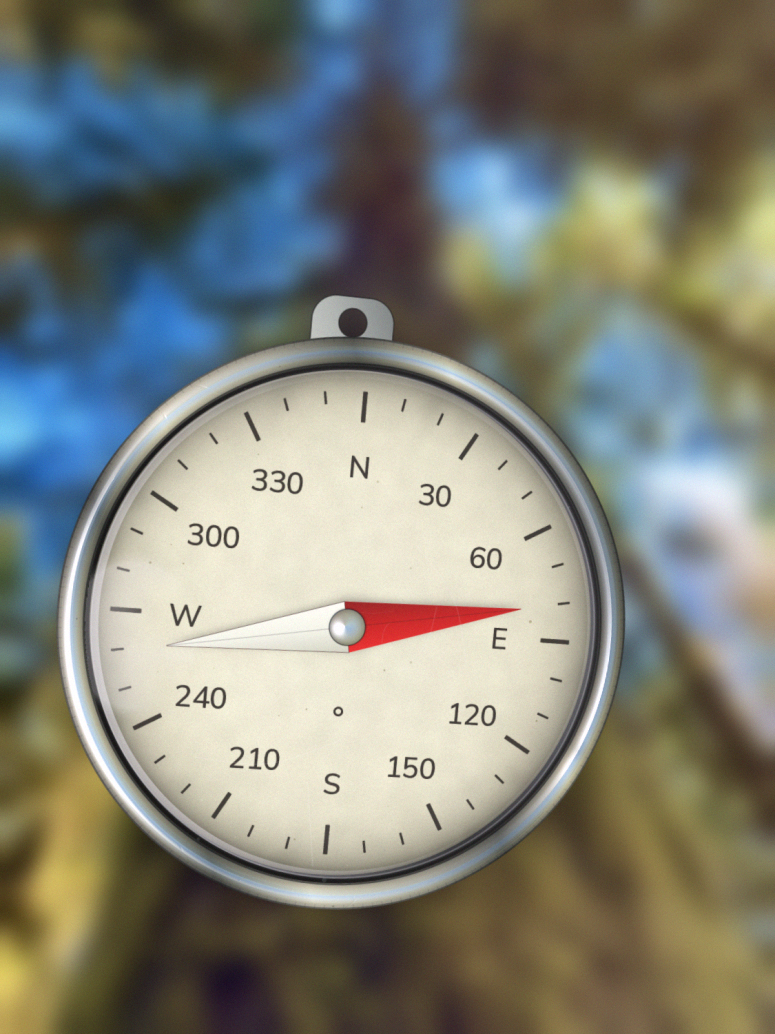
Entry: value=80 unit=°
